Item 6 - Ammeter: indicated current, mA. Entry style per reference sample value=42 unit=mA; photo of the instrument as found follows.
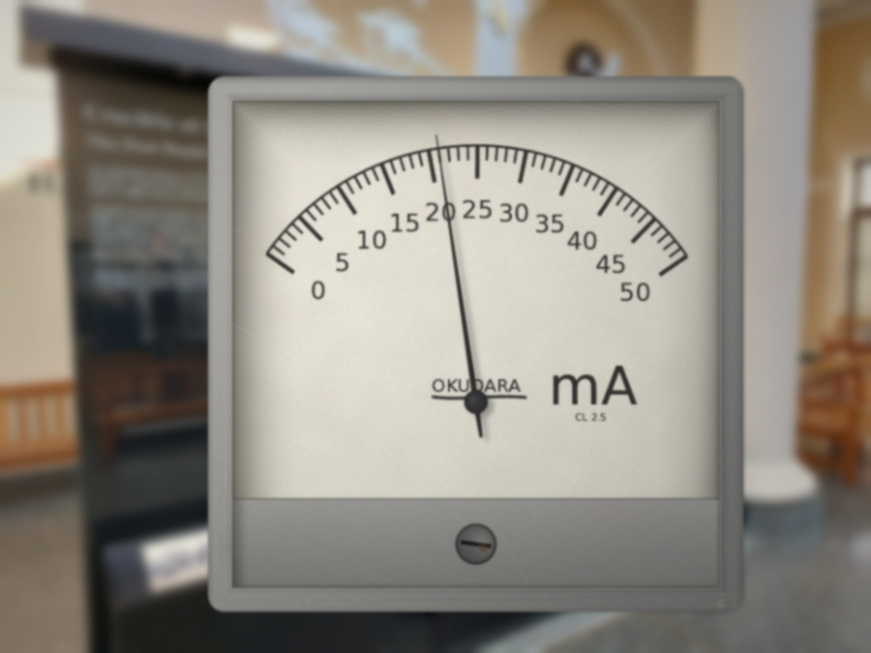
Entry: value=21 unit=mA
